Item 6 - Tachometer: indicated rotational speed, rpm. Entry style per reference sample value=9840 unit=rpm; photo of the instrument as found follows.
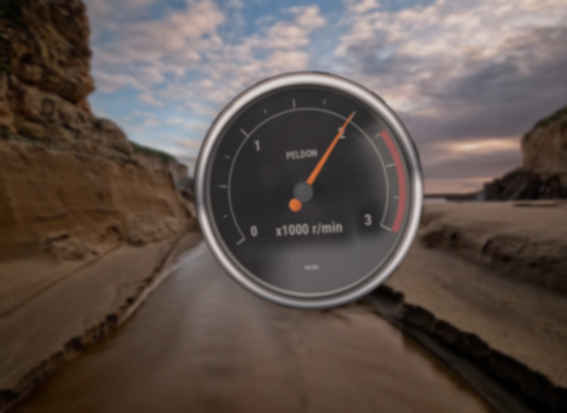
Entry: value=2000 unit=rpm
